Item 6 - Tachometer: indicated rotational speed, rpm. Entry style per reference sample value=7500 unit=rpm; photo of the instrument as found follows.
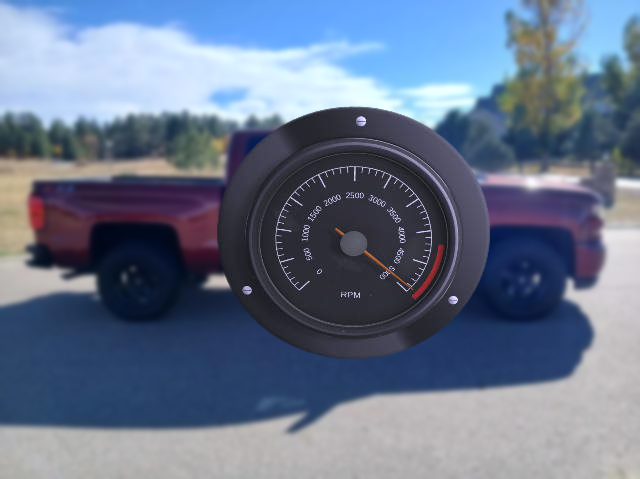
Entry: value=4900 unit=rpm
